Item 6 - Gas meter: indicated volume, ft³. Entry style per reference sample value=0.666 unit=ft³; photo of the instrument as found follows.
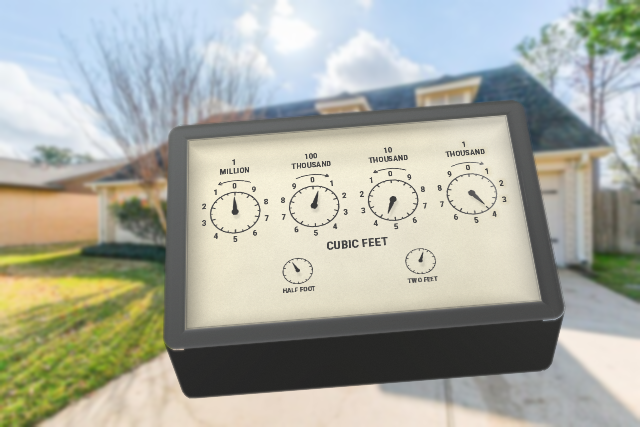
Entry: value=4400 unit=ft³
